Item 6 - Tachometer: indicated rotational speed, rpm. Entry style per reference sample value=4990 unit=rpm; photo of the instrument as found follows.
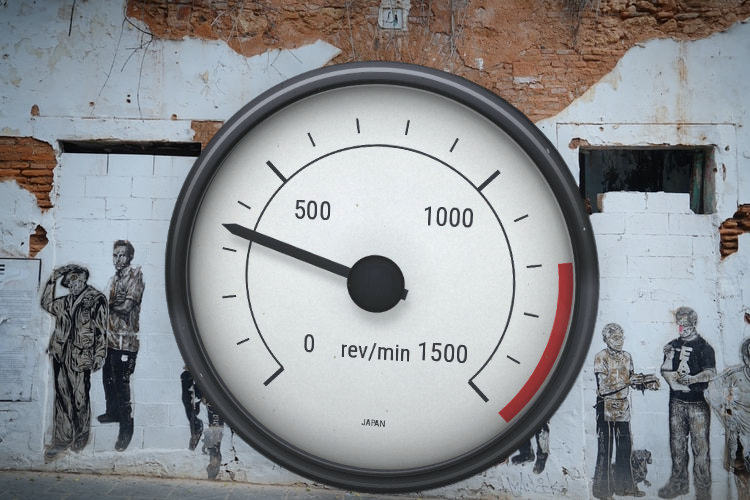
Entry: value=350 unit=rpm
